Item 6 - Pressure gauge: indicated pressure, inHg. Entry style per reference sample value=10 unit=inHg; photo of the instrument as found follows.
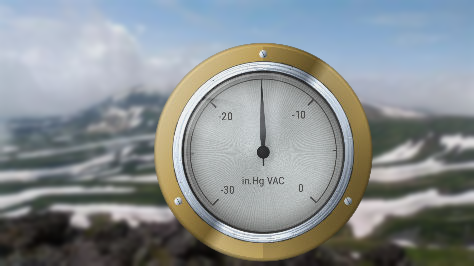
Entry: value=-15 unit=inHg
